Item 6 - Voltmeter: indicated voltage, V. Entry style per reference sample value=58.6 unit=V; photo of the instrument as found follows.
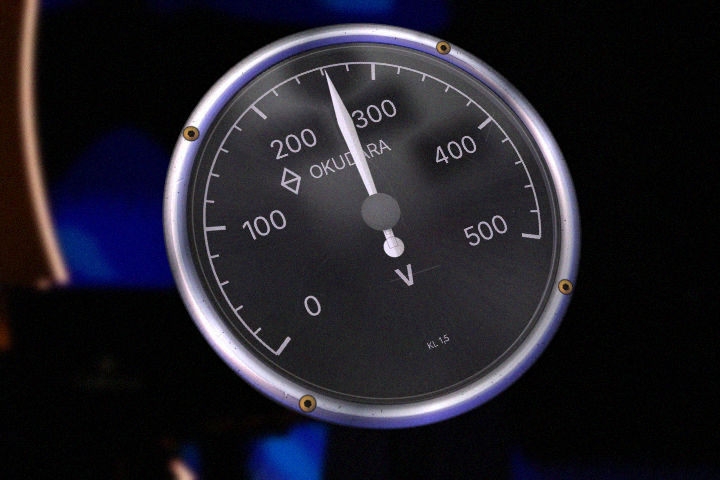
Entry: value=260 unit=V
